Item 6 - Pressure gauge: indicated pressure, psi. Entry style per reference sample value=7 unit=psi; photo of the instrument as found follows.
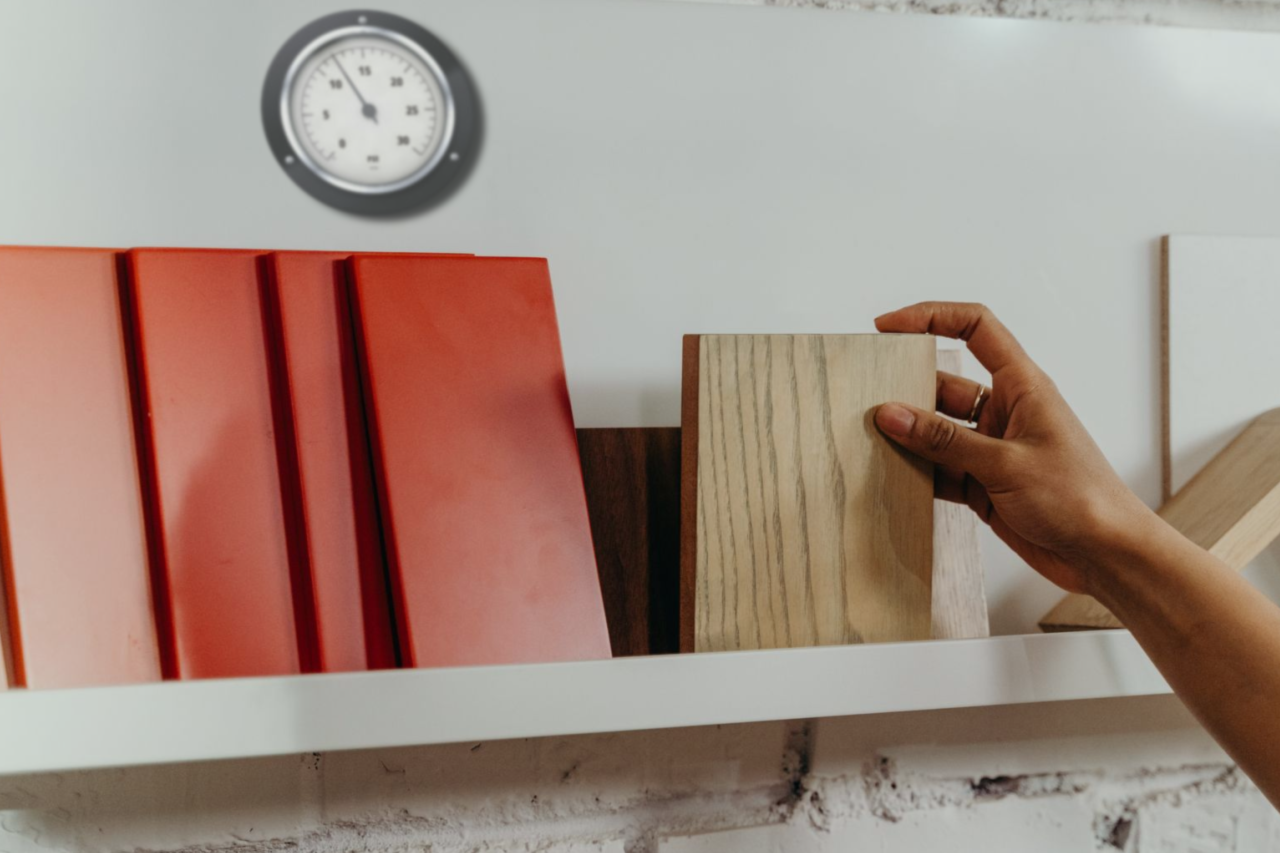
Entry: value=12 unit=psi
